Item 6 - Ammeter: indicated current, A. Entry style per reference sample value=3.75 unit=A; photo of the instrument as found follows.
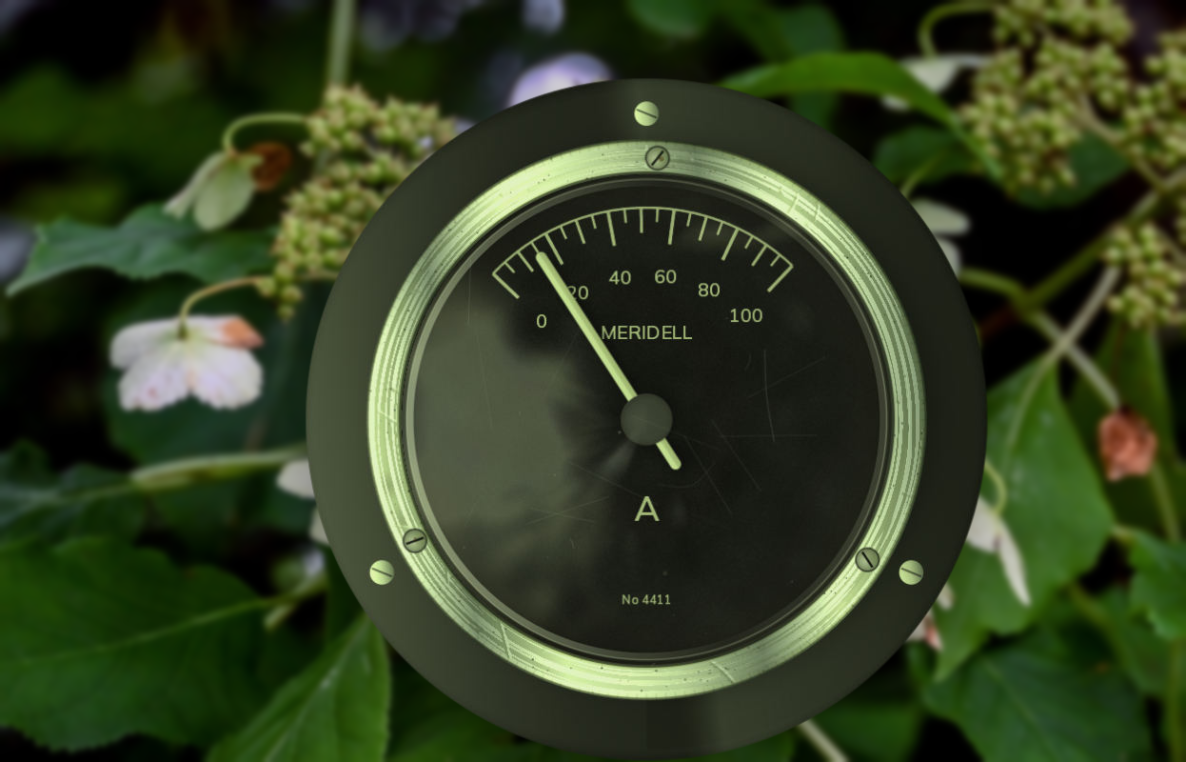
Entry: value=15 unit=A
